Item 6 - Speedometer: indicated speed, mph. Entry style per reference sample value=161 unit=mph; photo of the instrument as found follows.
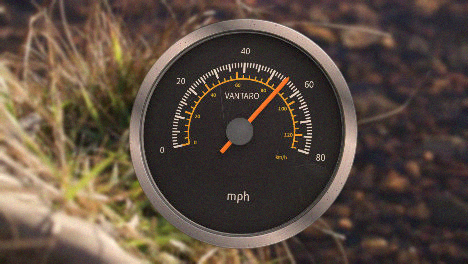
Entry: value=55 unit=mph
